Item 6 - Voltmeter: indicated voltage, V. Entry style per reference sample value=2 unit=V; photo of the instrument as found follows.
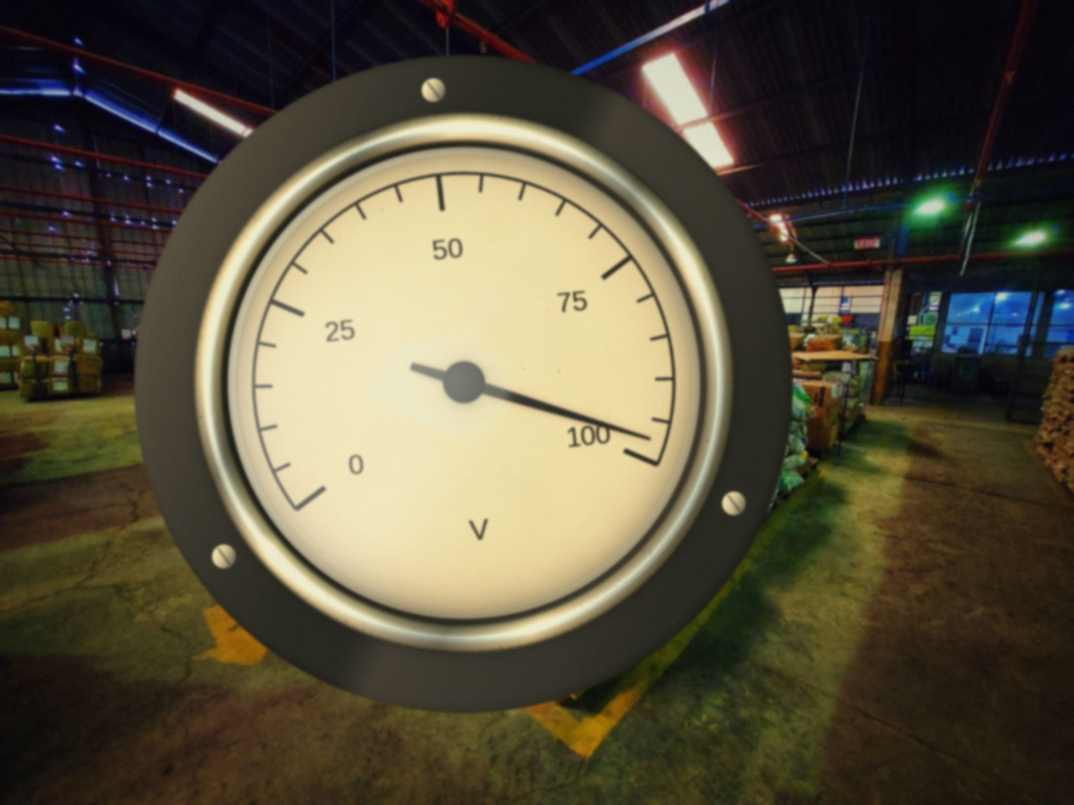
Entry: value=97.5 unit=V
